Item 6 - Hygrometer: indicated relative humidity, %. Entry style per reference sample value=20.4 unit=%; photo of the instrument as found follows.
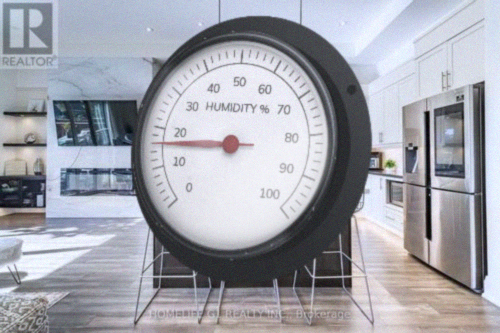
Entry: value=16 unit=%
